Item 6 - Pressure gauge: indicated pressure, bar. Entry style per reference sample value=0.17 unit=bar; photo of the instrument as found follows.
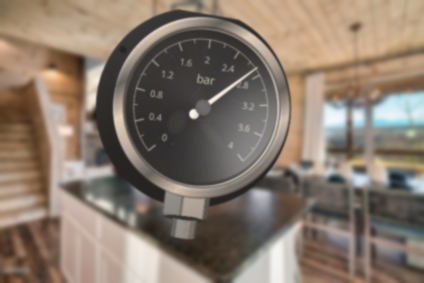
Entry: value=2.7 unit=bar
